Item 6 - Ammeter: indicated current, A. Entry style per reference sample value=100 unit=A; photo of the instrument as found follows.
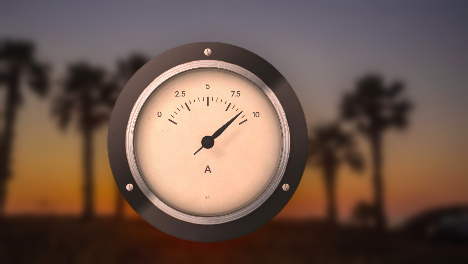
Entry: value=9 unit=A
